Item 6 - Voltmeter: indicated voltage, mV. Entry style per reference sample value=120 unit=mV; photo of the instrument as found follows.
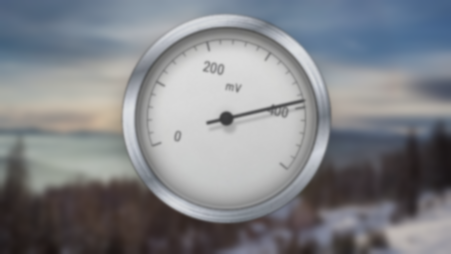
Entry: value=390 unit=mV
